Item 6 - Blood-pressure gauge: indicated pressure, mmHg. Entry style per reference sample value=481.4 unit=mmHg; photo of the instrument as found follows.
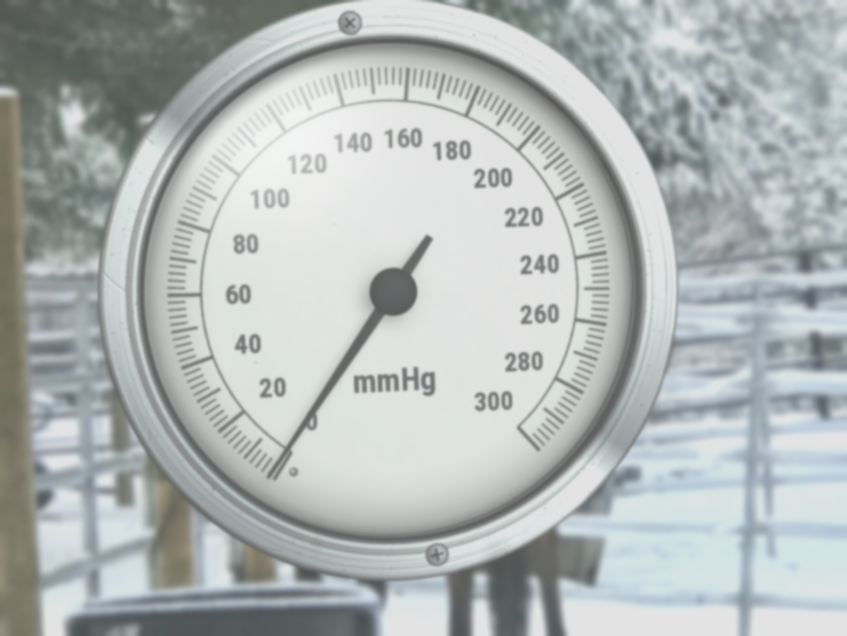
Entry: value=2 unit=mmHg
